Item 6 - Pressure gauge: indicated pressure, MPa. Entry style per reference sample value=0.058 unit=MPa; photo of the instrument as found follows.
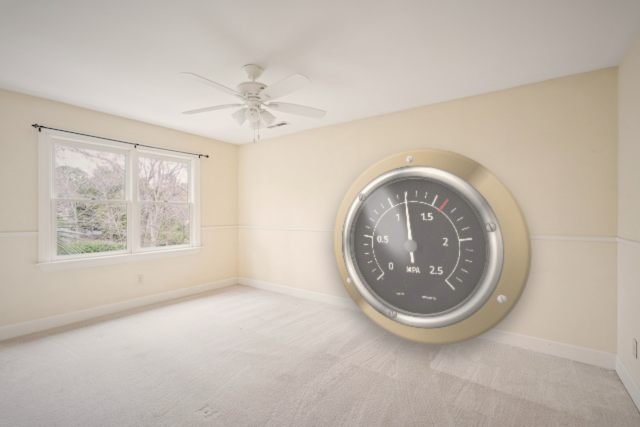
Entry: value=1.2 unit=MPa
